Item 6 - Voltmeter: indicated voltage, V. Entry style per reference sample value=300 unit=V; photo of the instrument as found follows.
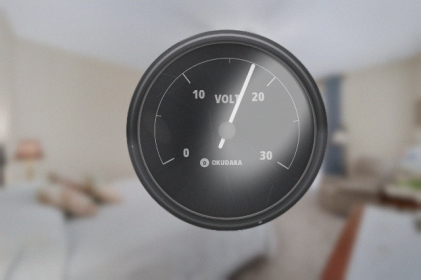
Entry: value=17.5 unit=V
